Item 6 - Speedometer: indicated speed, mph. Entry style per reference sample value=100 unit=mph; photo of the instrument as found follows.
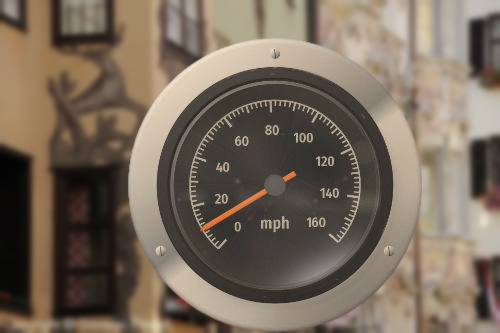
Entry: value=10 unit=mph
